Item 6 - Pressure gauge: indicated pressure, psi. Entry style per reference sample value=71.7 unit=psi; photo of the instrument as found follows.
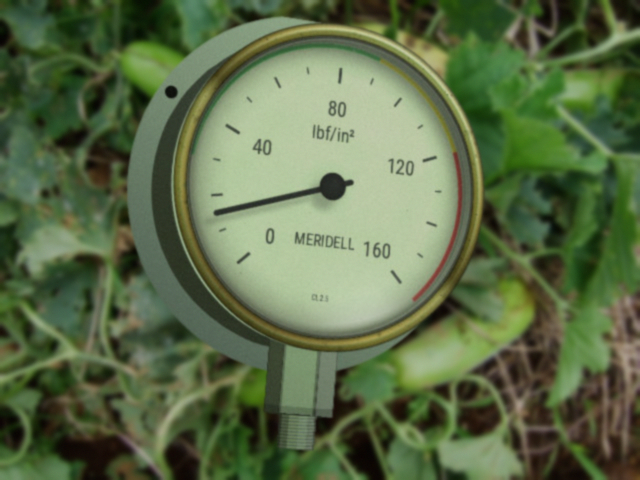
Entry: value=15 unit=psi
